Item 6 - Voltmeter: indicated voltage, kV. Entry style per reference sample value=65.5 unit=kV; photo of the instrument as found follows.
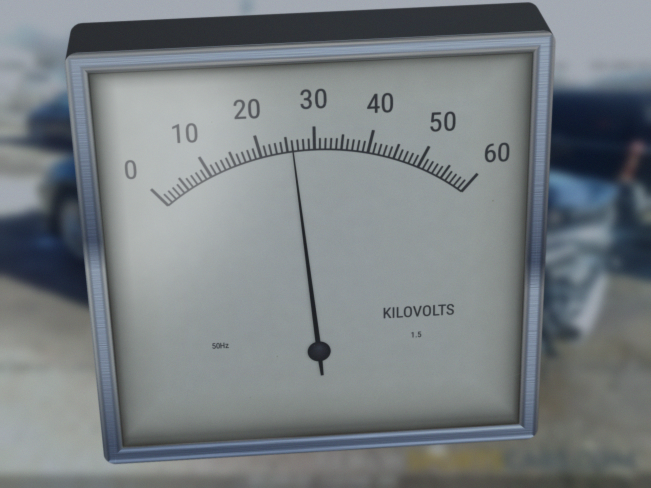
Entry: value=26 unit=kV
